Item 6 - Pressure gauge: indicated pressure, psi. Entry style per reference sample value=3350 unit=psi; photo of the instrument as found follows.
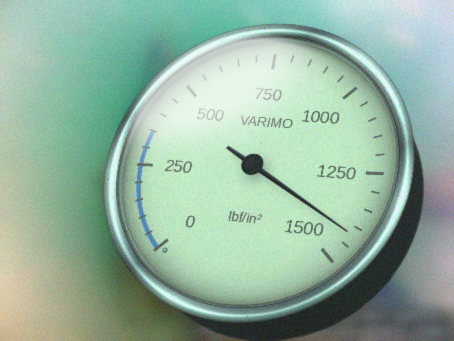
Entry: value=1425 unit=psi
